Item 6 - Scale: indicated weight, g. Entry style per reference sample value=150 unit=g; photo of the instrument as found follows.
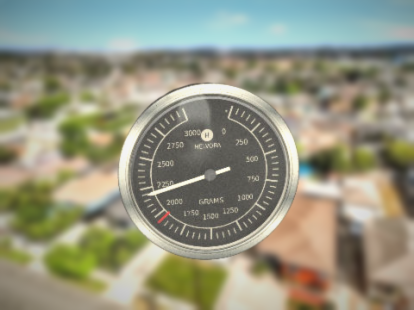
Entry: value=2200 unit=g
